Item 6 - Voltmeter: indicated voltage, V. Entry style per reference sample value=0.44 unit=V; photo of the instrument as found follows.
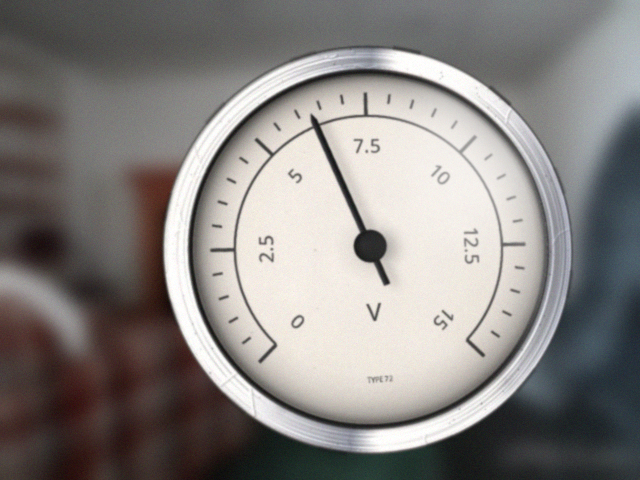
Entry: value=6.25 unit=V
